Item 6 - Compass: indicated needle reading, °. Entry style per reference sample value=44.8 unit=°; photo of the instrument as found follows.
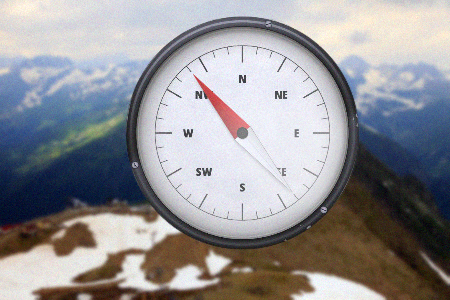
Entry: value=320 unit=°
